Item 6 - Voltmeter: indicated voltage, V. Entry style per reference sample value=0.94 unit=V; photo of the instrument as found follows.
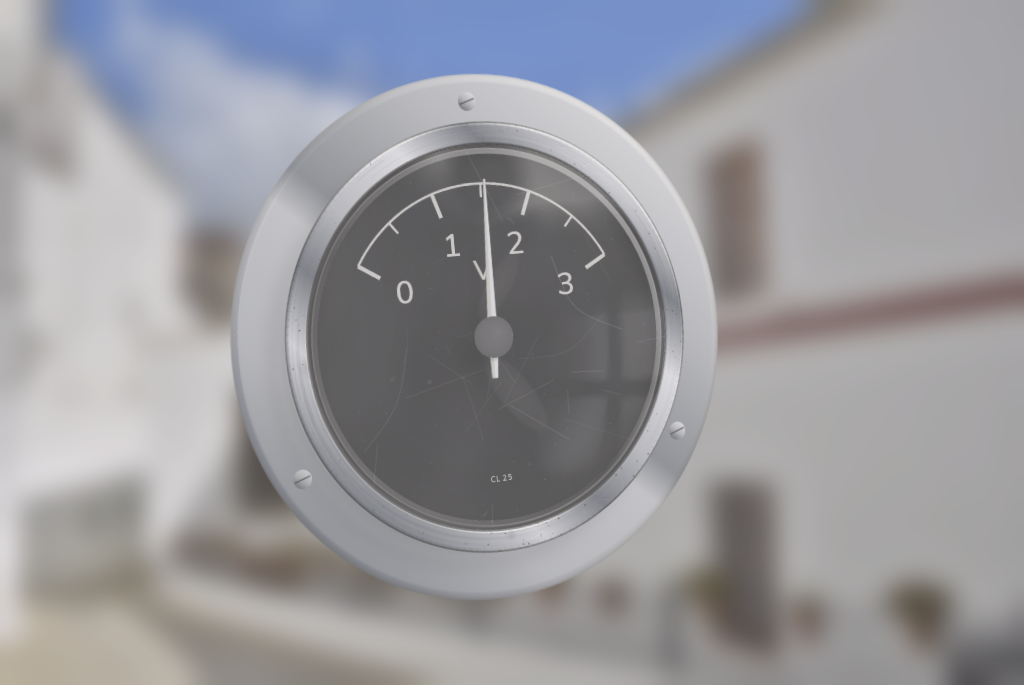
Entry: value=1.5 unit=V
